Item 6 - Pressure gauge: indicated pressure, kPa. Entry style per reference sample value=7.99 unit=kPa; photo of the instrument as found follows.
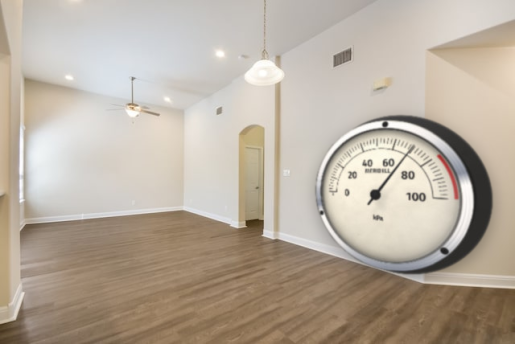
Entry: value=70 unit=kPa
